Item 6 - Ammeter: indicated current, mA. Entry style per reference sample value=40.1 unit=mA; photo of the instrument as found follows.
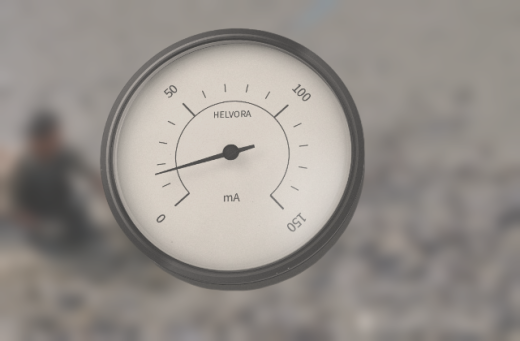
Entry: value=15 unit=mA
